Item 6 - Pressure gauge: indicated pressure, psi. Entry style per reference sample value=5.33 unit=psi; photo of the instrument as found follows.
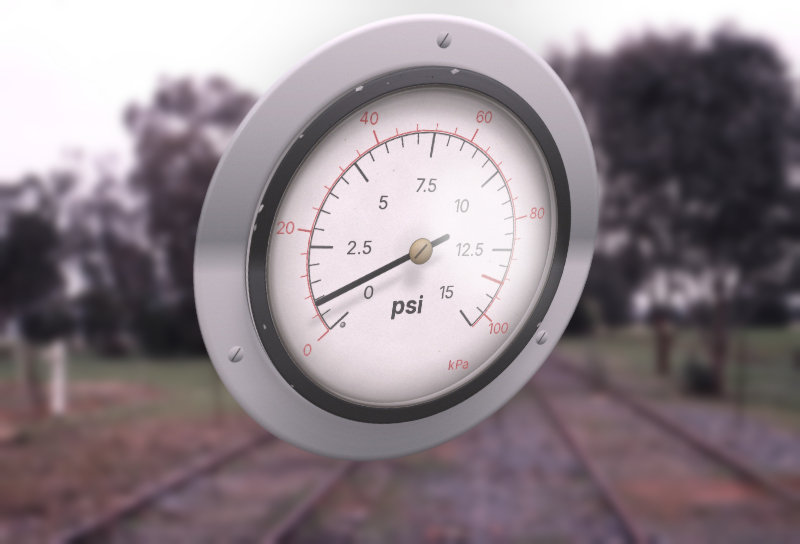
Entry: value=1 unit=psi
